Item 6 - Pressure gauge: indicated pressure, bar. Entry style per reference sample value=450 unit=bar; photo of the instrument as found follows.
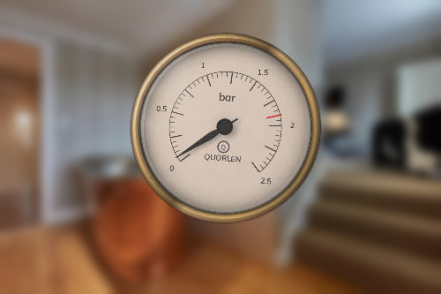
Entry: value=0.05 unit=bar
